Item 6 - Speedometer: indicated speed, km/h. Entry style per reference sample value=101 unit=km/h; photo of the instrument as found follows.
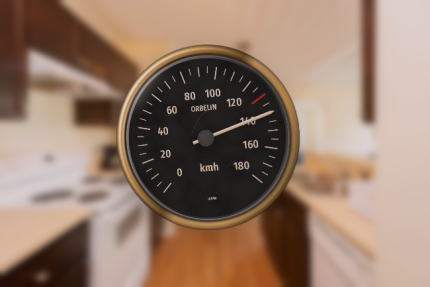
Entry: value=140 unit=km/h
